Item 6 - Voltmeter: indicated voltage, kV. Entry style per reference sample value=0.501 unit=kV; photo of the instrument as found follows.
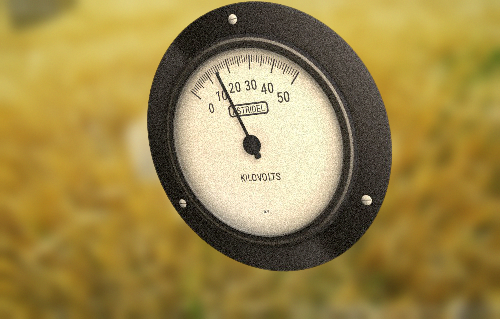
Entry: value=15 unit=kV
